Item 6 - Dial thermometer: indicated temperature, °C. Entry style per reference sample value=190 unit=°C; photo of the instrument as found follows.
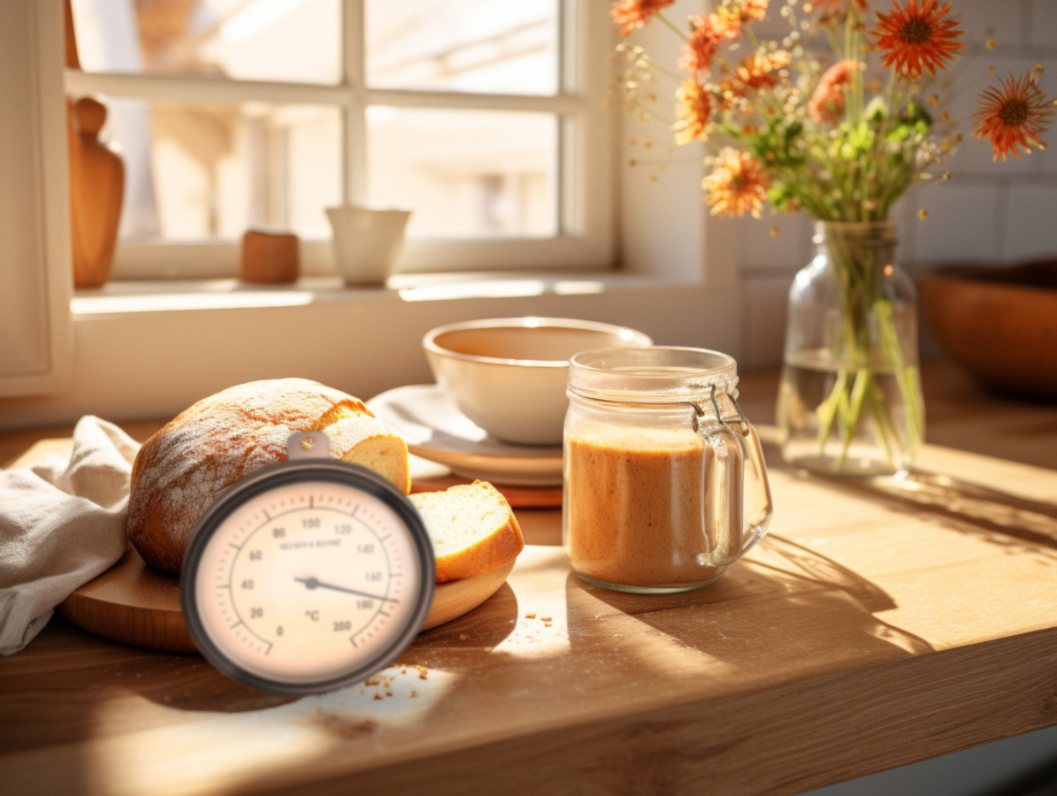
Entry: value=172 unit=°C
